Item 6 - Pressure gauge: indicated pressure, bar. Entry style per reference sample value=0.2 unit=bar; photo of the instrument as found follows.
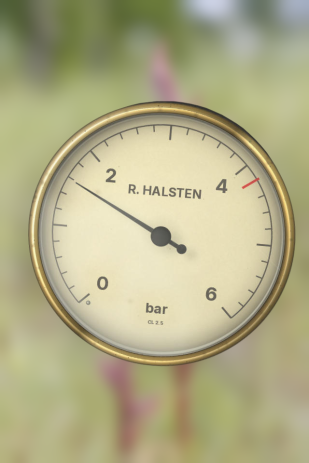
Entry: value=1.6 unit=bar
